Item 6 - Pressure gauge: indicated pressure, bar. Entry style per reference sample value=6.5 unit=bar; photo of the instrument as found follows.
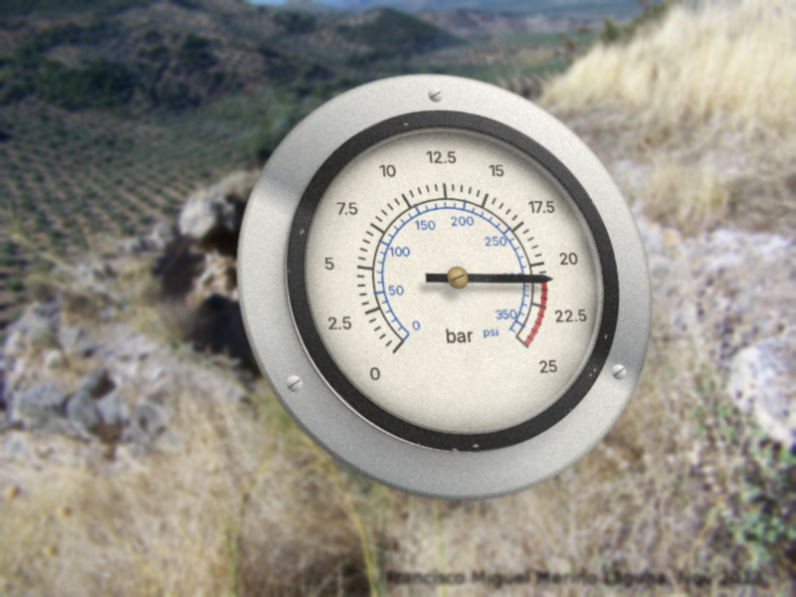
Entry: value=21 unit=bar
